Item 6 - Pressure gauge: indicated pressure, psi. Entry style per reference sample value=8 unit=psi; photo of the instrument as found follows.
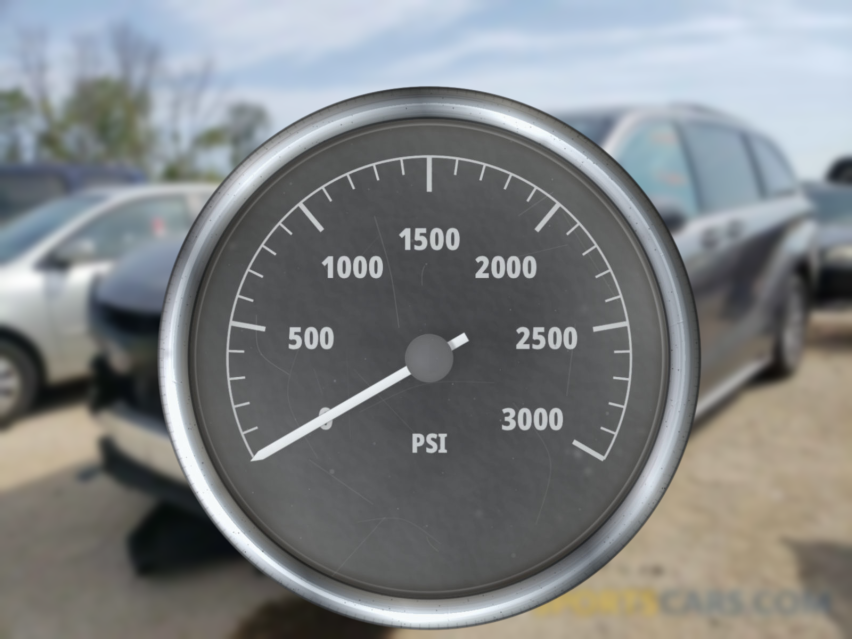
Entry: value=0 unit=psi
